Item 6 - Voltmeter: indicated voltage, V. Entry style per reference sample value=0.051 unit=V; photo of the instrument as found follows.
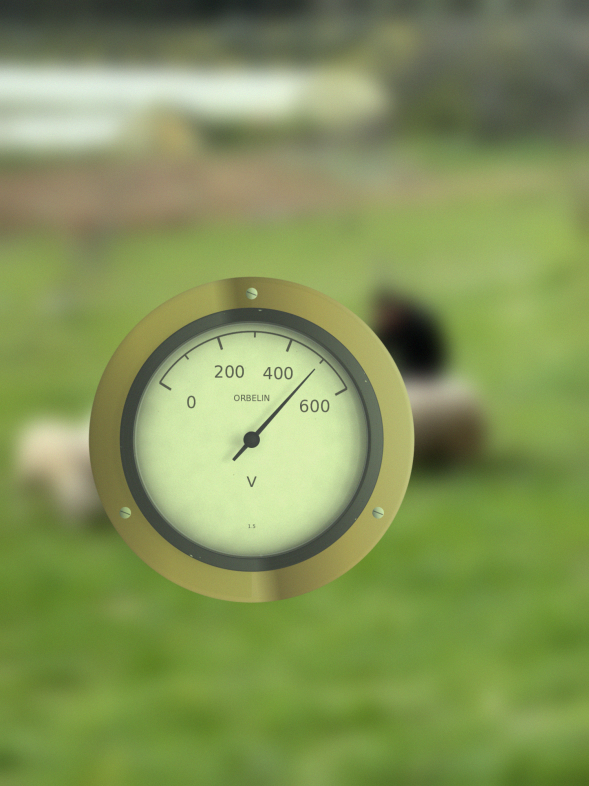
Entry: value=500 unit=V
